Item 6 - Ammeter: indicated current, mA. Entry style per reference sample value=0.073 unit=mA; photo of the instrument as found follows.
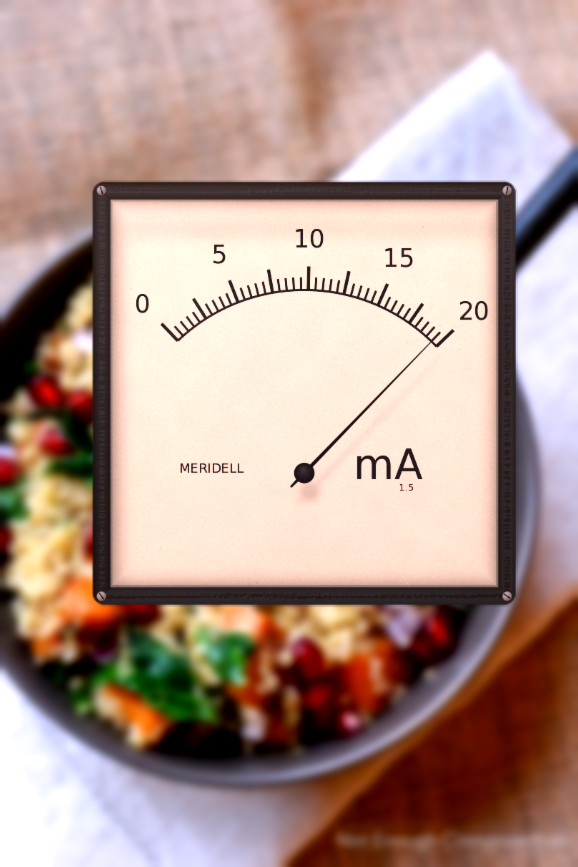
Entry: value=19.5 unit=mA
